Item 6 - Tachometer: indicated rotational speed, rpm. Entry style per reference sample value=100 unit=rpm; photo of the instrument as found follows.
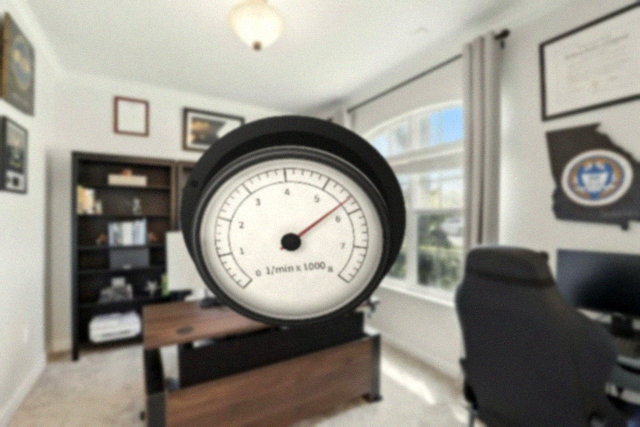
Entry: value=5600 unit=rpm
